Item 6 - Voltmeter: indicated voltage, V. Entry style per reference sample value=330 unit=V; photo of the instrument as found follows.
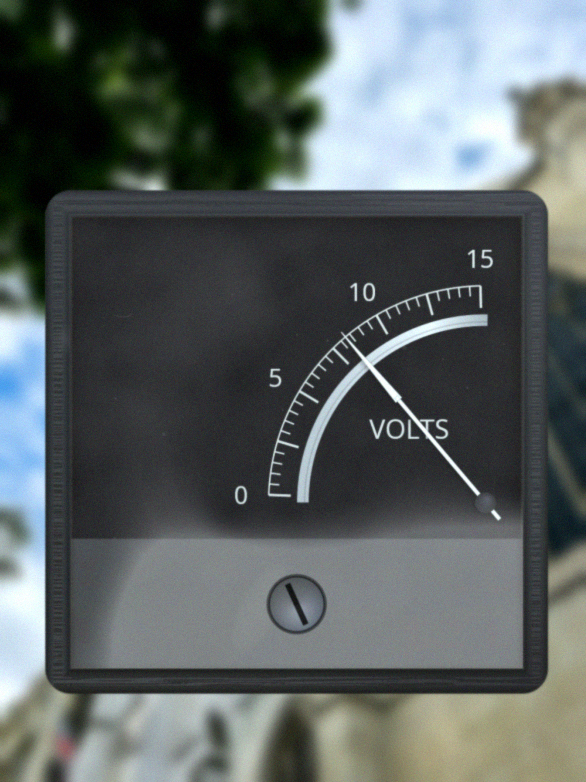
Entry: value=8.25 unit=V
